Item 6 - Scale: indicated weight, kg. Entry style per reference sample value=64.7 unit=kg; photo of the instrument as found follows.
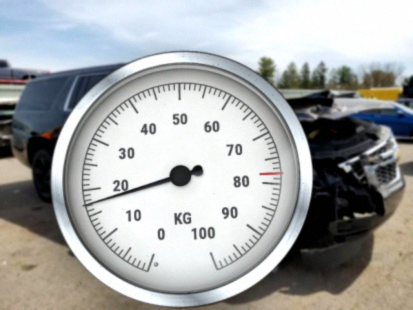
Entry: value=17 unit=kg
